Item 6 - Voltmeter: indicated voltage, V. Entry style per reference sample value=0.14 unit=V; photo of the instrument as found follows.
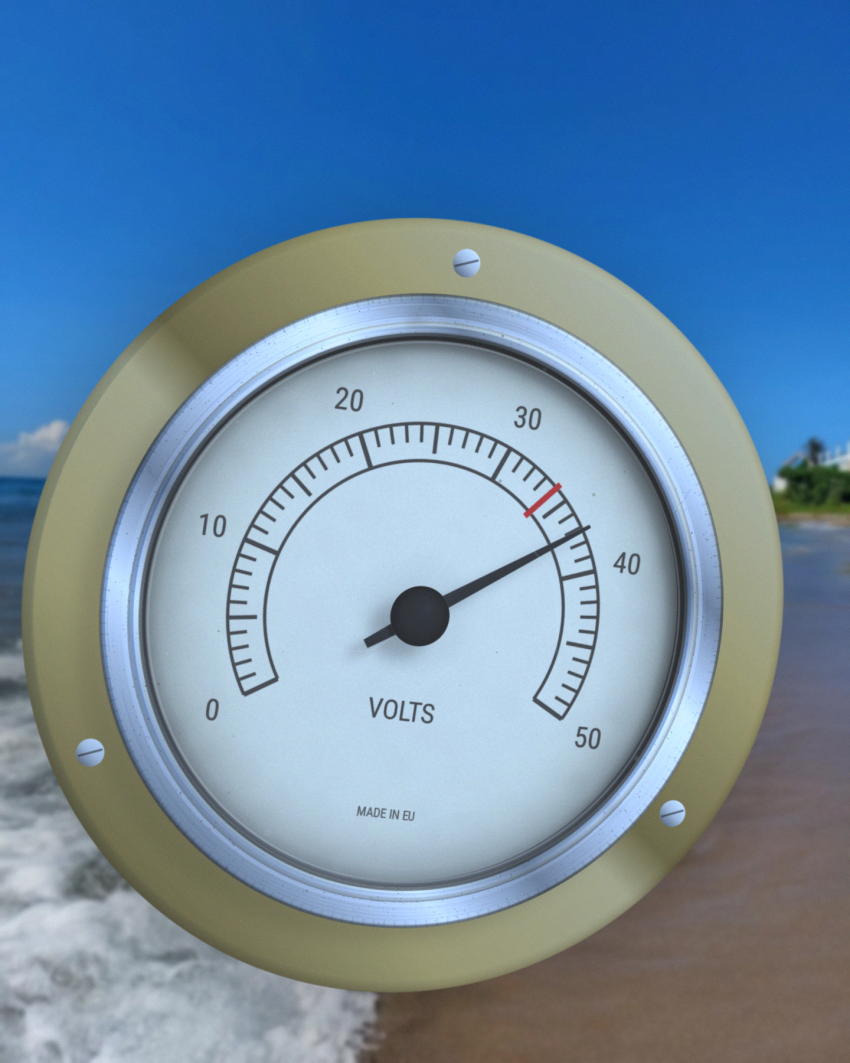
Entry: value=37 unit=V
